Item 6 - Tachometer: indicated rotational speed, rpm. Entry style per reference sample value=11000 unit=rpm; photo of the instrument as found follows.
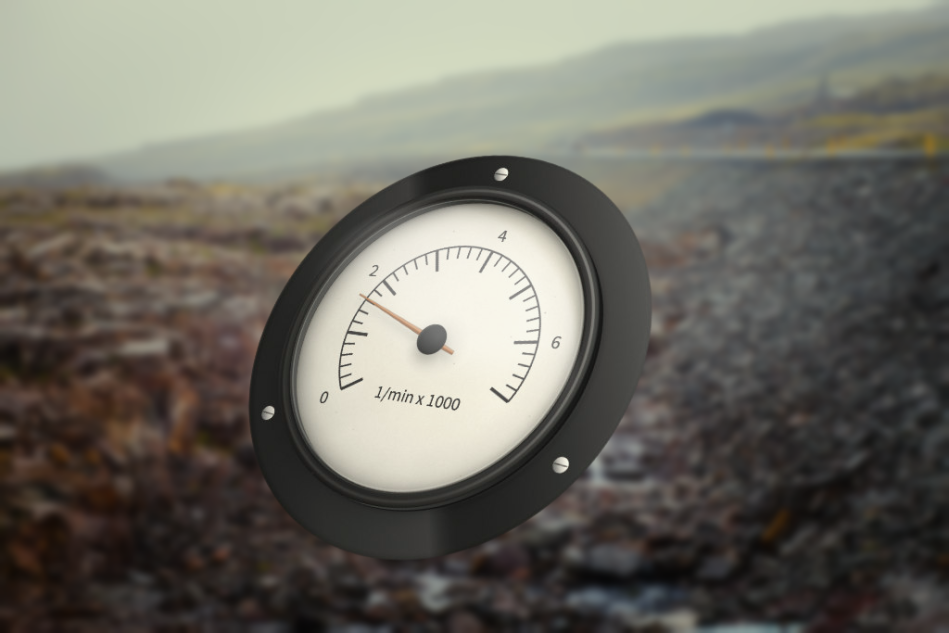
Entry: value=1600 unit=rpm
